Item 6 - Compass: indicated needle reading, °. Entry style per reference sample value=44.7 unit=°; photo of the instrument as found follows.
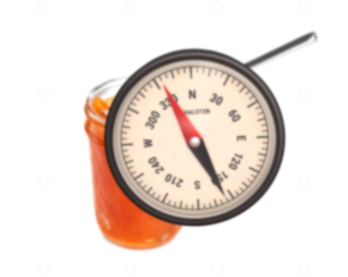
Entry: value=335 unit=°
